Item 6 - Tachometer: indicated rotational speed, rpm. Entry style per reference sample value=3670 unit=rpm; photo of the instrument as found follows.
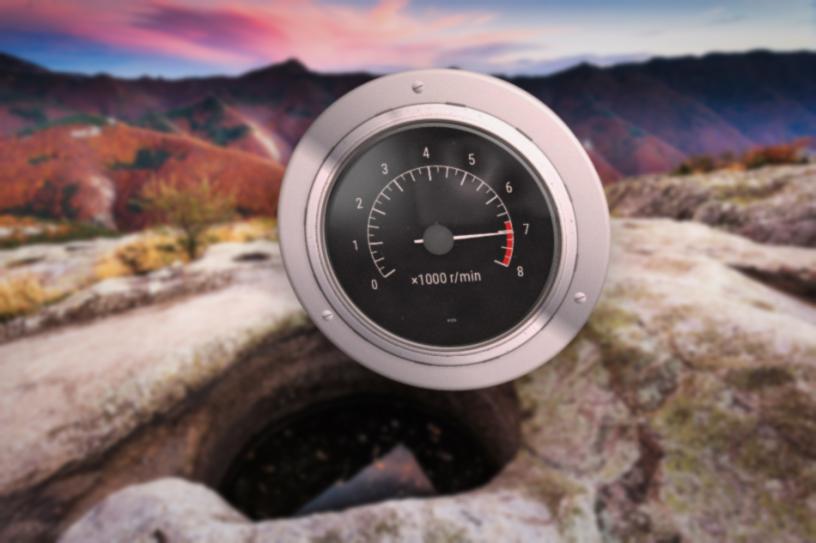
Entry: value=7000 unit=rpm
